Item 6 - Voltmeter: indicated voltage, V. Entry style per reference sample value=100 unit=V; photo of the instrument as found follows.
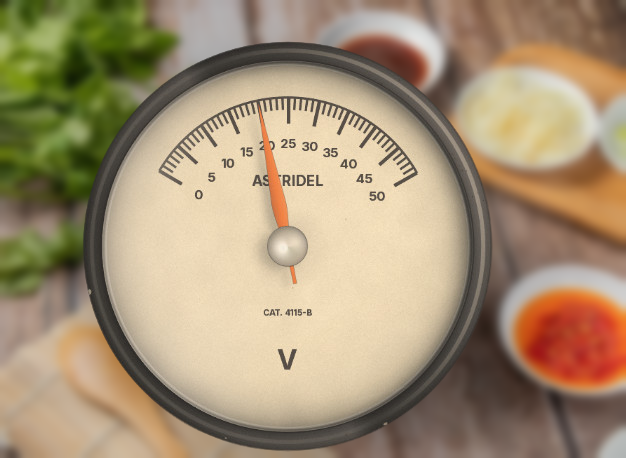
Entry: value=20 unit=V
